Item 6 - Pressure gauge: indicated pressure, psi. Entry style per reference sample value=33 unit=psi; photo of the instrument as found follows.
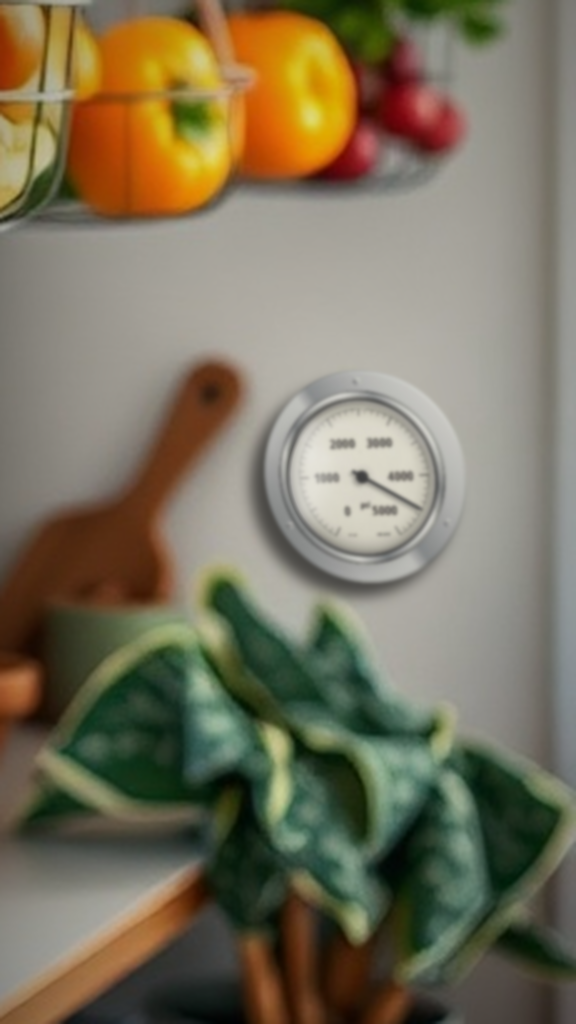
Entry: value=4500 unit=psi
